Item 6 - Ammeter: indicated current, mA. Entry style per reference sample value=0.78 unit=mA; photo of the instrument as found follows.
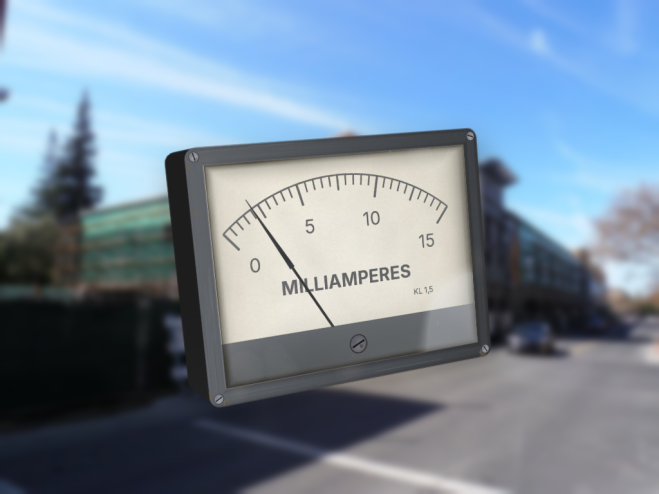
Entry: value=2 unit=mA
